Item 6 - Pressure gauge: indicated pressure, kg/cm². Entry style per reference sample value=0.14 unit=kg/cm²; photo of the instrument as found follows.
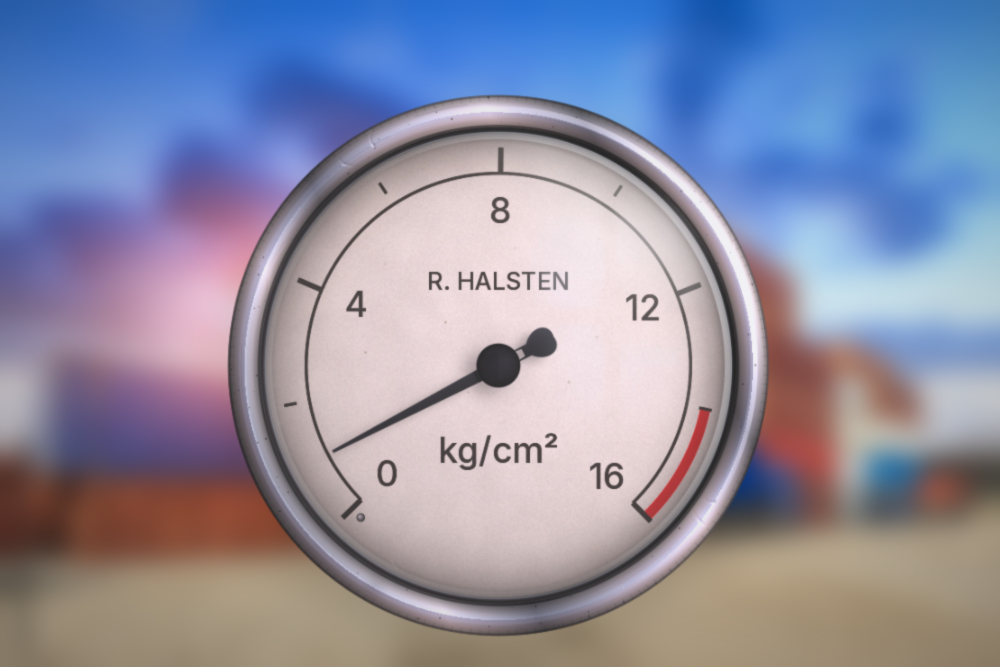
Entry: value=1 unit=kg/cm²
